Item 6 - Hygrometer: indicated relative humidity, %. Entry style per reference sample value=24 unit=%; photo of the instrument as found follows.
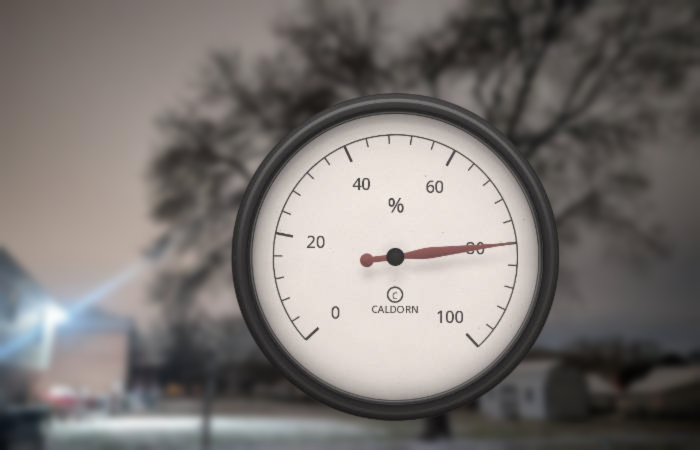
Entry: value=80 unit=%
